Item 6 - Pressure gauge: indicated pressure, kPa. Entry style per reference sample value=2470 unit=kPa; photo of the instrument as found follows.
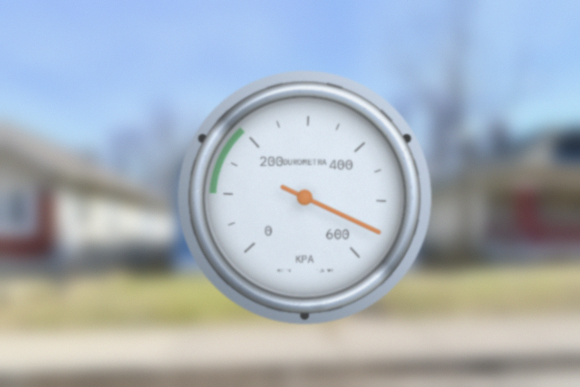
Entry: value=550 unit=kPa
